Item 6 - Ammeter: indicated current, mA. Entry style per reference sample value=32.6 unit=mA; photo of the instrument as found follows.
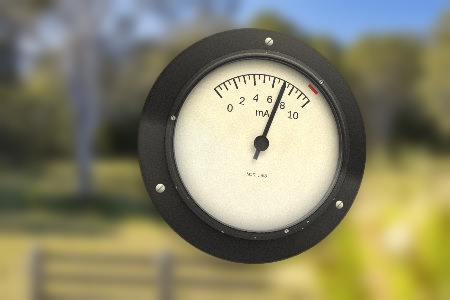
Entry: value=7 unit=mA
